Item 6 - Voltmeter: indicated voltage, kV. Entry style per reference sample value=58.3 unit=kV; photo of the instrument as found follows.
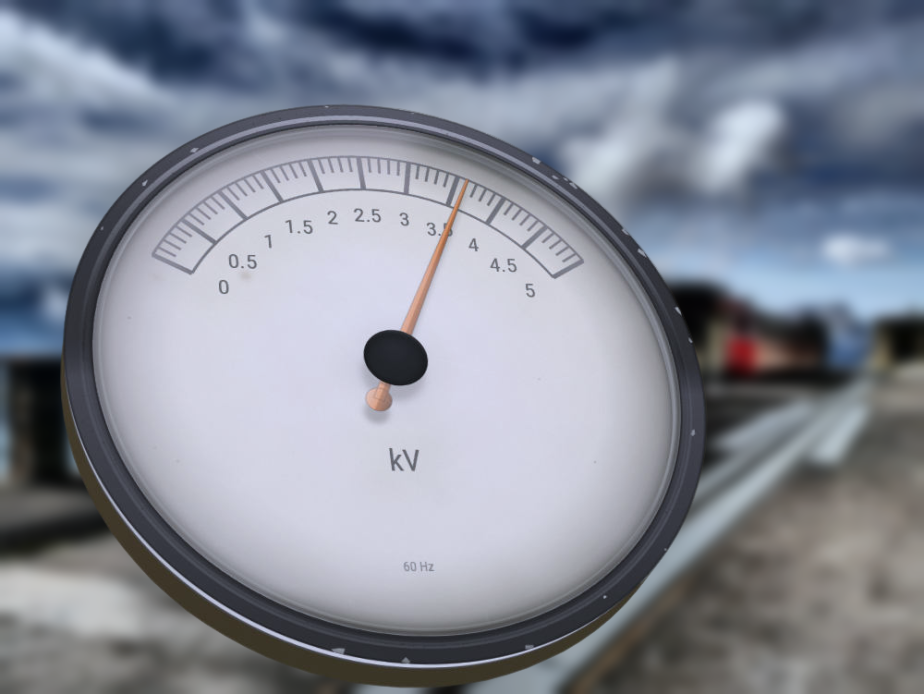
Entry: value=3.6 unit=kV
